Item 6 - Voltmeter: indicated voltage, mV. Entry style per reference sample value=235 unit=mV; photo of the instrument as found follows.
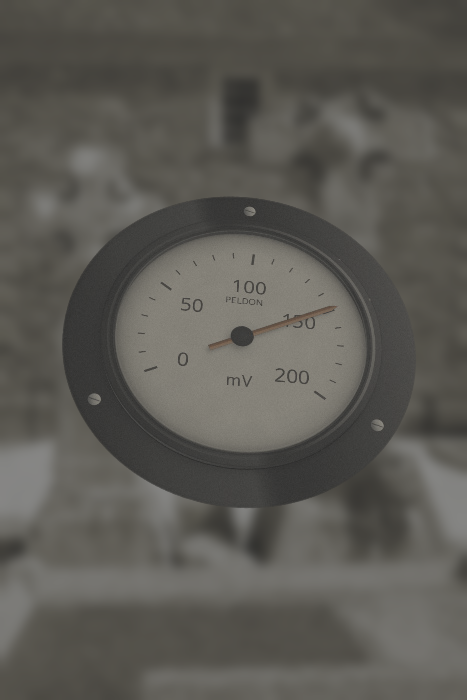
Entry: value=150 unit=mV
